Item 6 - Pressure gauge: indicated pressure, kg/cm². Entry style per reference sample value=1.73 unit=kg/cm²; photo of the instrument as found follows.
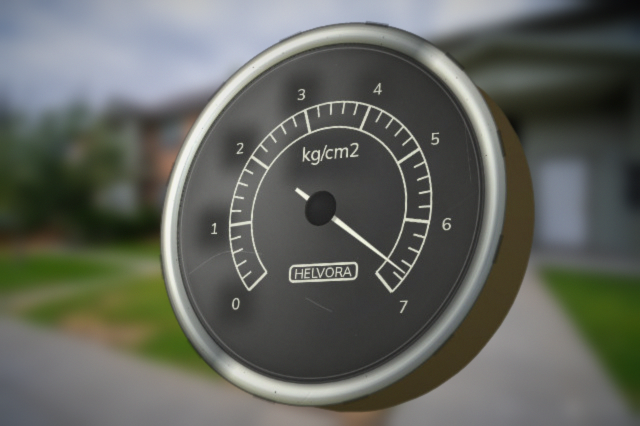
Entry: value=6.7 unit=kg/cm²
